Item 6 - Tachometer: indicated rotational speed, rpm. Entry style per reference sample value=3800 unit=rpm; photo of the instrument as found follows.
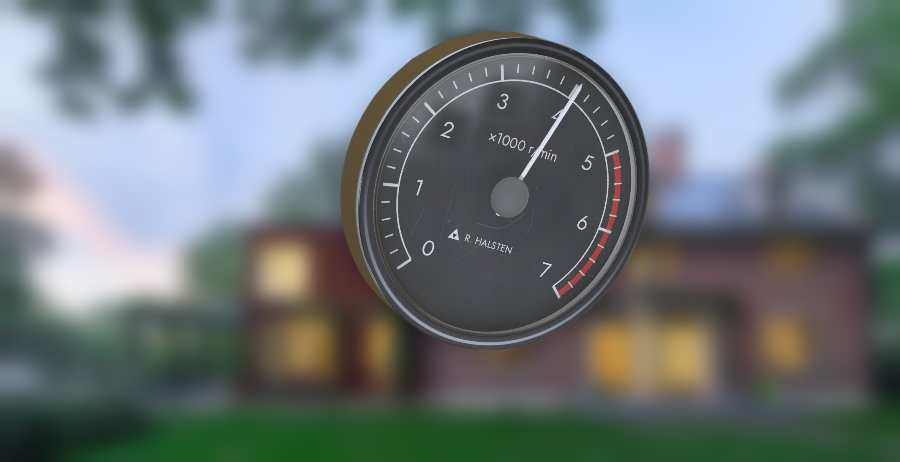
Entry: value=4000 unit=rpm
